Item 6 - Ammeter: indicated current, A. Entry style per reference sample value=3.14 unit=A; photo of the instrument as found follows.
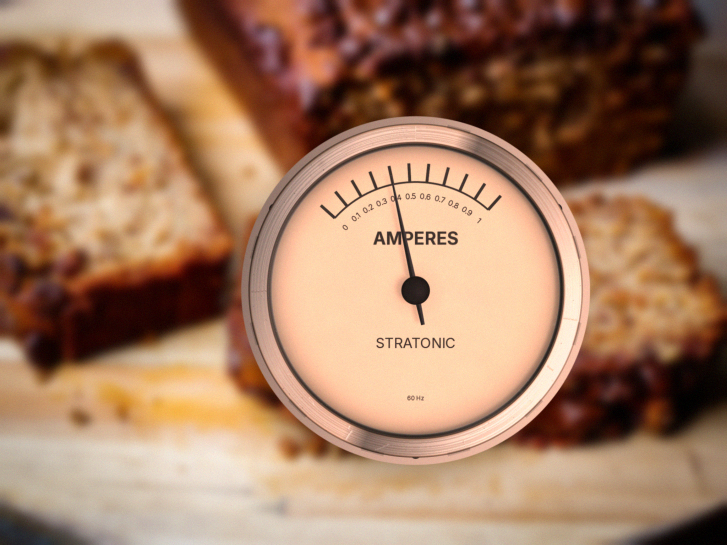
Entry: value=0.4 unit=A
